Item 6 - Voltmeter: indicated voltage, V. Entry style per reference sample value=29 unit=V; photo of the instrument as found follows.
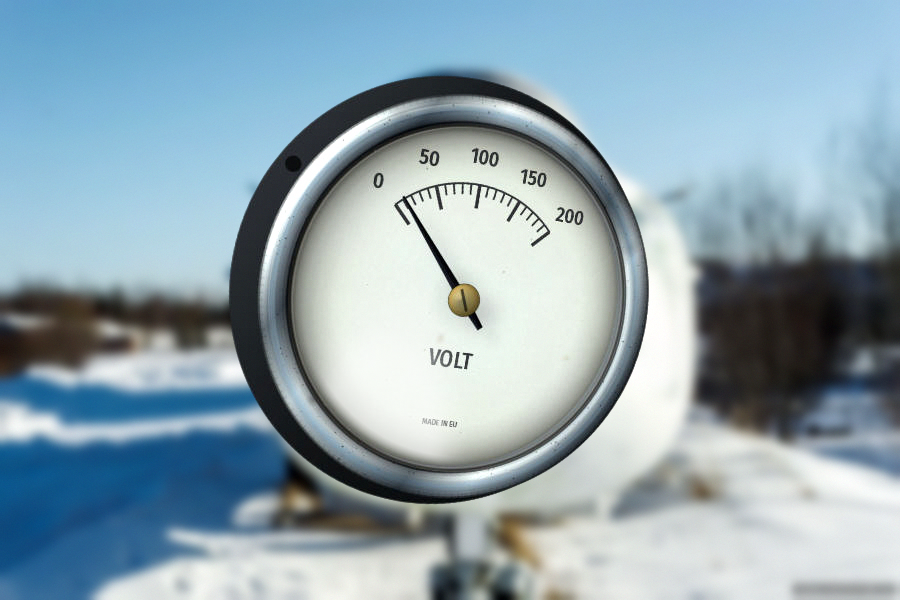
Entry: value=10 unit=V
